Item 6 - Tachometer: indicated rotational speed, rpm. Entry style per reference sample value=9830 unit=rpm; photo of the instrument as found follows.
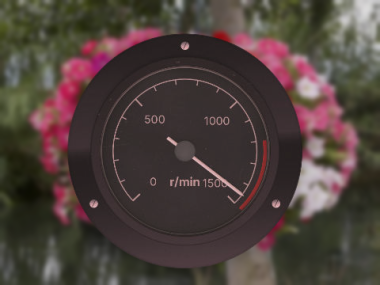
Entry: value=1450 unit=rpm
